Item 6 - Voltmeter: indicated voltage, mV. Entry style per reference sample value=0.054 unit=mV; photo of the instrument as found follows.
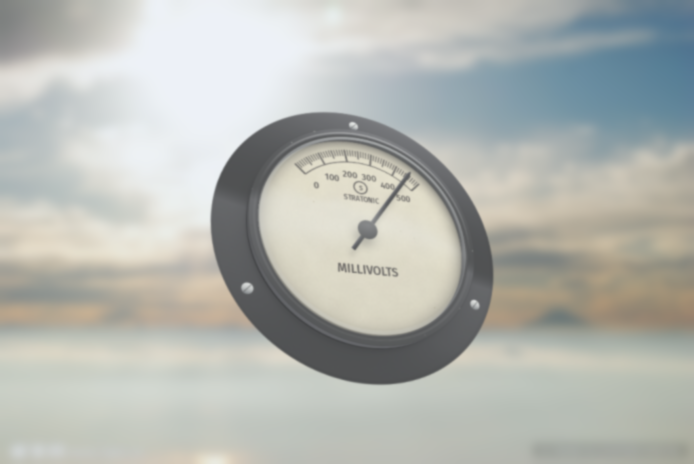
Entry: value=450 unit=mV
